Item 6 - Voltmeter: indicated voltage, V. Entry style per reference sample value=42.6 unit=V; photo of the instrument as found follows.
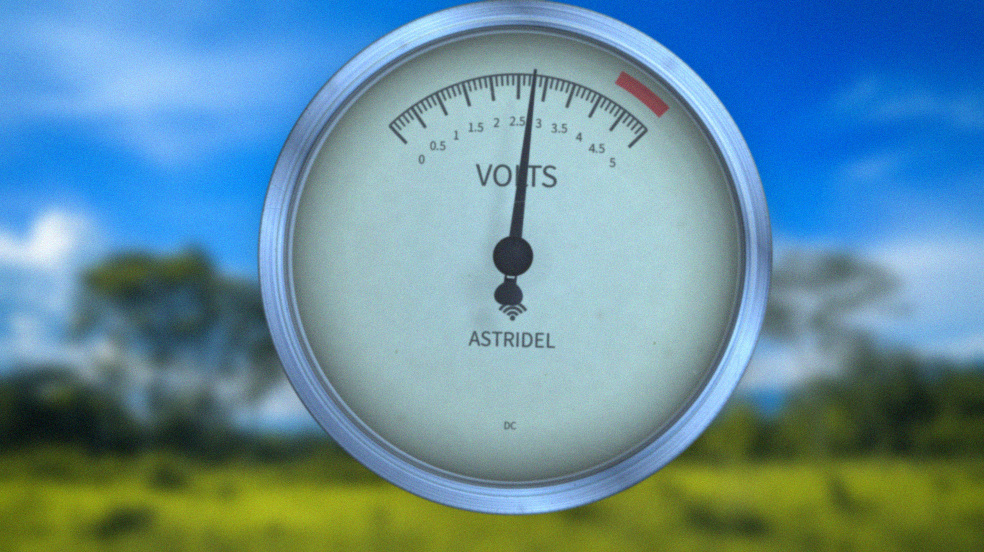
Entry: value=2.8 unit=V
